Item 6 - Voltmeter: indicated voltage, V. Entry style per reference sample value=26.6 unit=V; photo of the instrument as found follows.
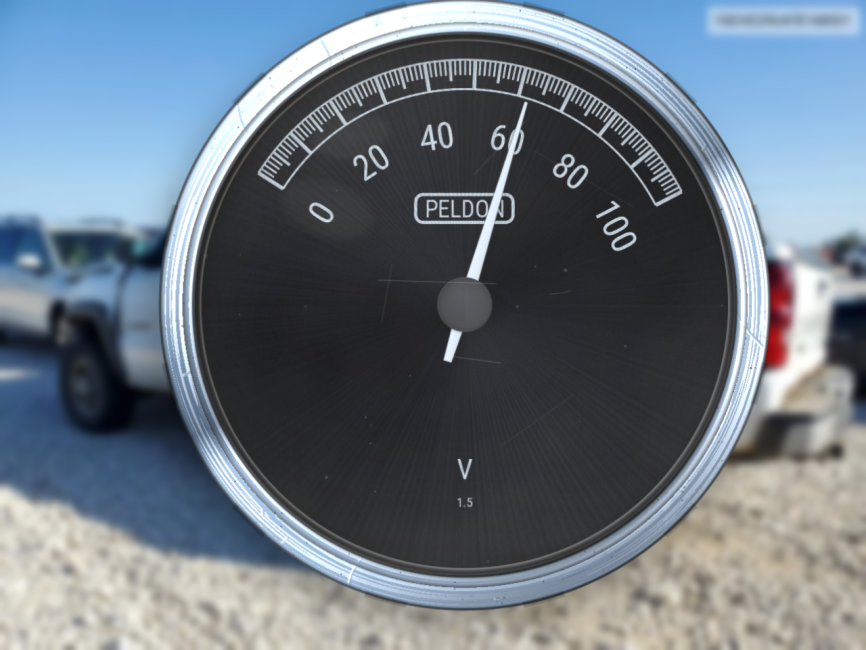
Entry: value=62 unit=V
